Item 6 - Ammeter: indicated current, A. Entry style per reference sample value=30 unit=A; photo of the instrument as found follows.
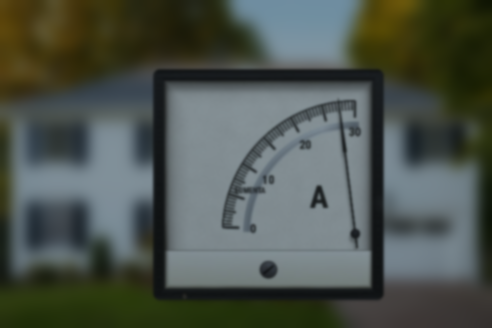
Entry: value=27.5 unit=A
